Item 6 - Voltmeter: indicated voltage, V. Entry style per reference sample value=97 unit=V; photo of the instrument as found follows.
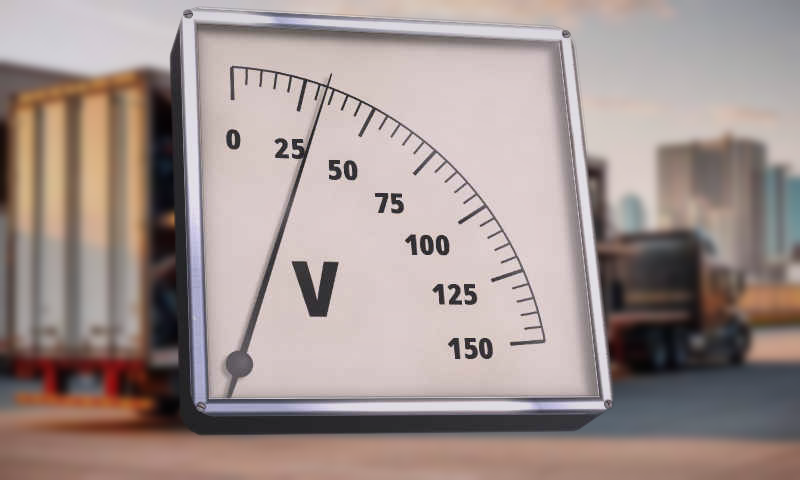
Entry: value=32.5 unit=V
